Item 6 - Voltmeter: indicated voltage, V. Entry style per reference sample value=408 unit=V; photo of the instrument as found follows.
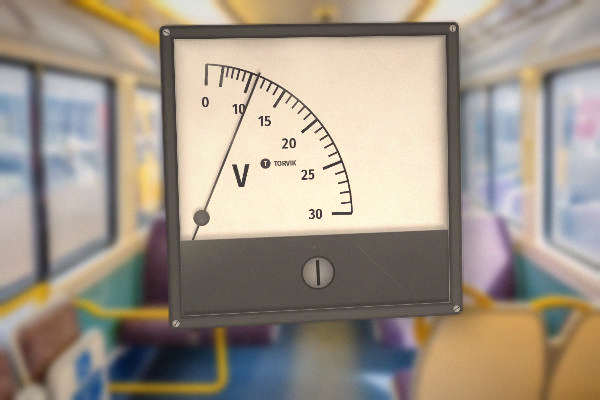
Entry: value=11 unit=V
